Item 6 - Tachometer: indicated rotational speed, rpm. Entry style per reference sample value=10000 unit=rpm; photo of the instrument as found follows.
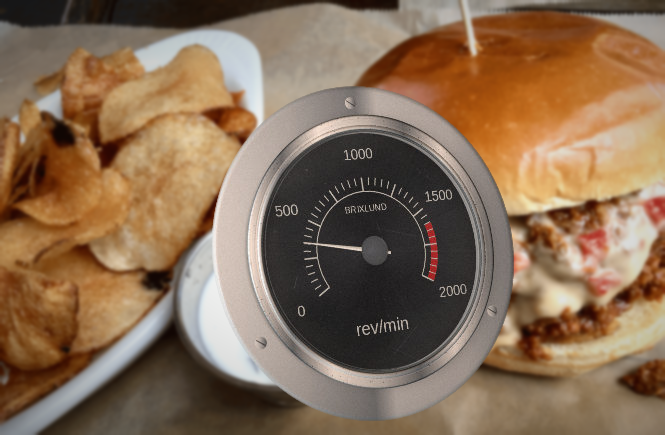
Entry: value=350 unit=rpm
